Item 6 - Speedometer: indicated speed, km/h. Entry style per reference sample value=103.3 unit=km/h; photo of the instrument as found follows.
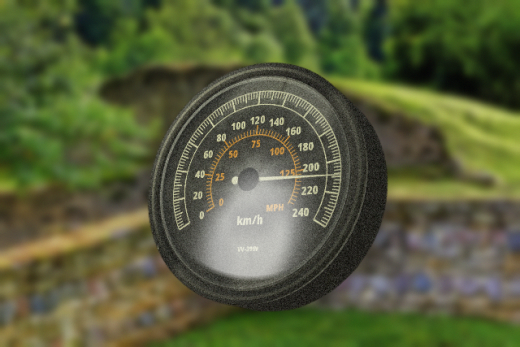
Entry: value=210 unit=km/h
